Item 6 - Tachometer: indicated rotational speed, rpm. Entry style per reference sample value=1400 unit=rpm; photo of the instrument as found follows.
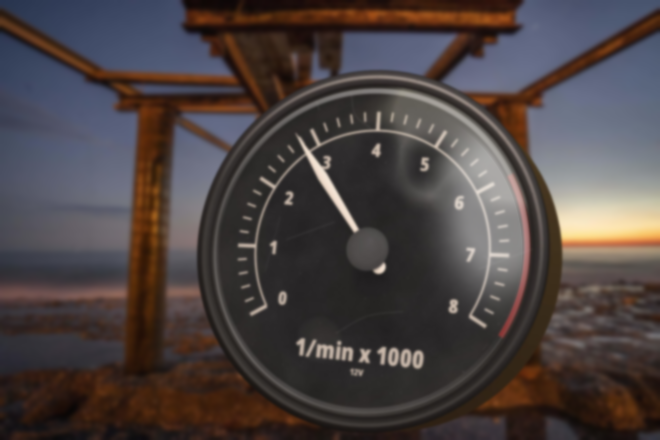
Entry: value=2800 unit=rpm
